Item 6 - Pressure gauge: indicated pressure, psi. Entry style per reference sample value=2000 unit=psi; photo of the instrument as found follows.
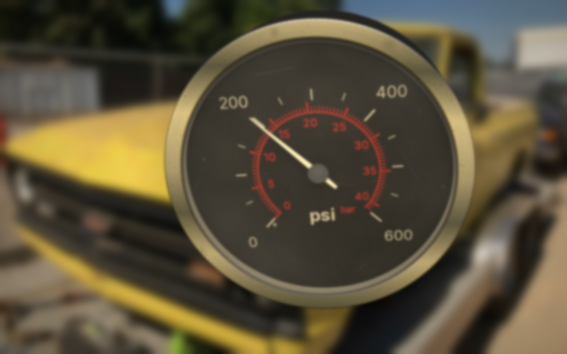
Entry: value=200 unit=psi
